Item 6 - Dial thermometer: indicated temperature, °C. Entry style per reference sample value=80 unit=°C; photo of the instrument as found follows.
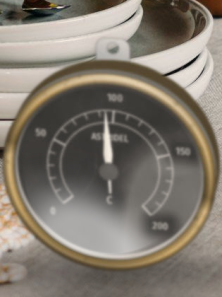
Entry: value=95 unit=°C
